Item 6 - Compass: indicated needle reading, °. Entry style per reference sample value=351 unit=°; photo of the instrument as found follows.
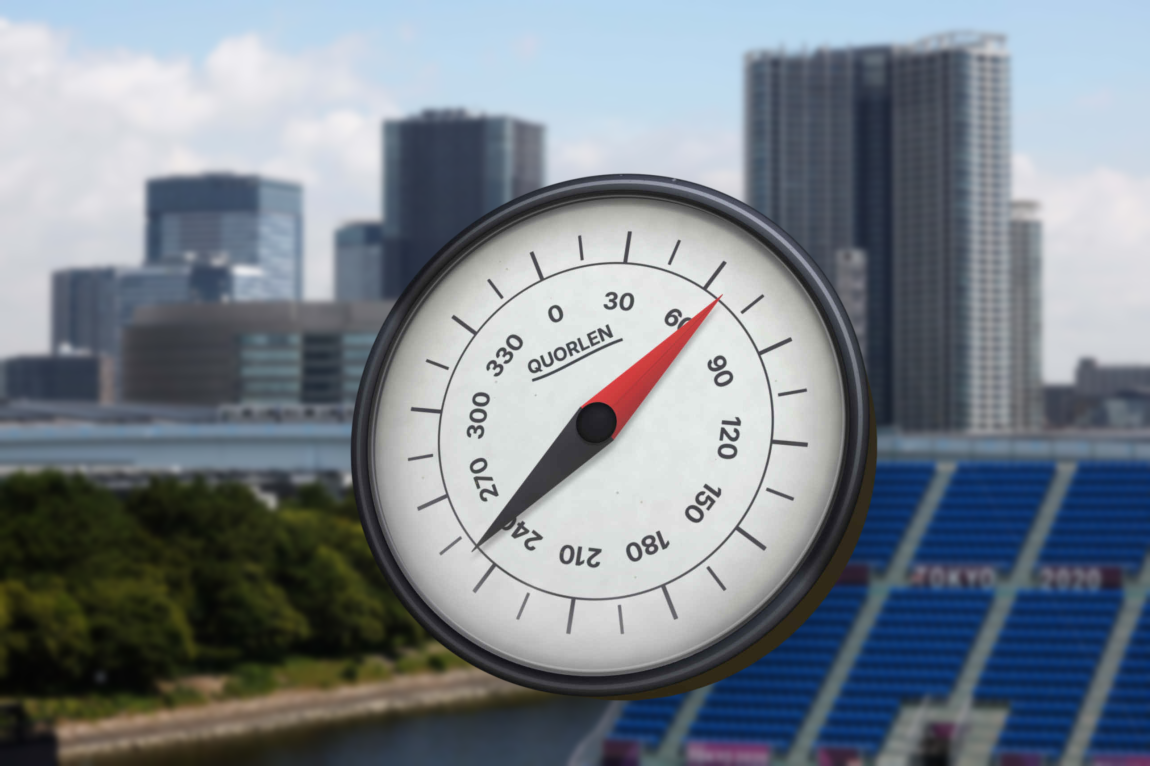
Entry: value=67.5 unit=°
